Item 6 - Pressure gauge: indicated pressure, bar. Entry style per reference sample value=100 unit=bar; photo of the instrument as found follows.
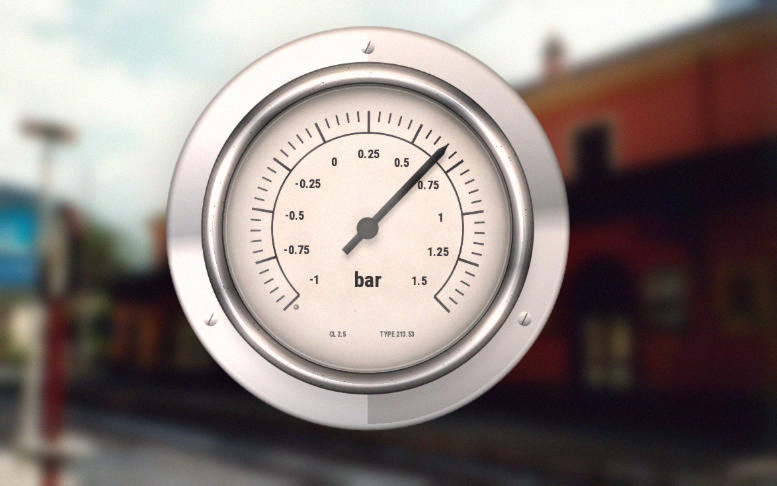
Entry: value=0.65 unit=bar
